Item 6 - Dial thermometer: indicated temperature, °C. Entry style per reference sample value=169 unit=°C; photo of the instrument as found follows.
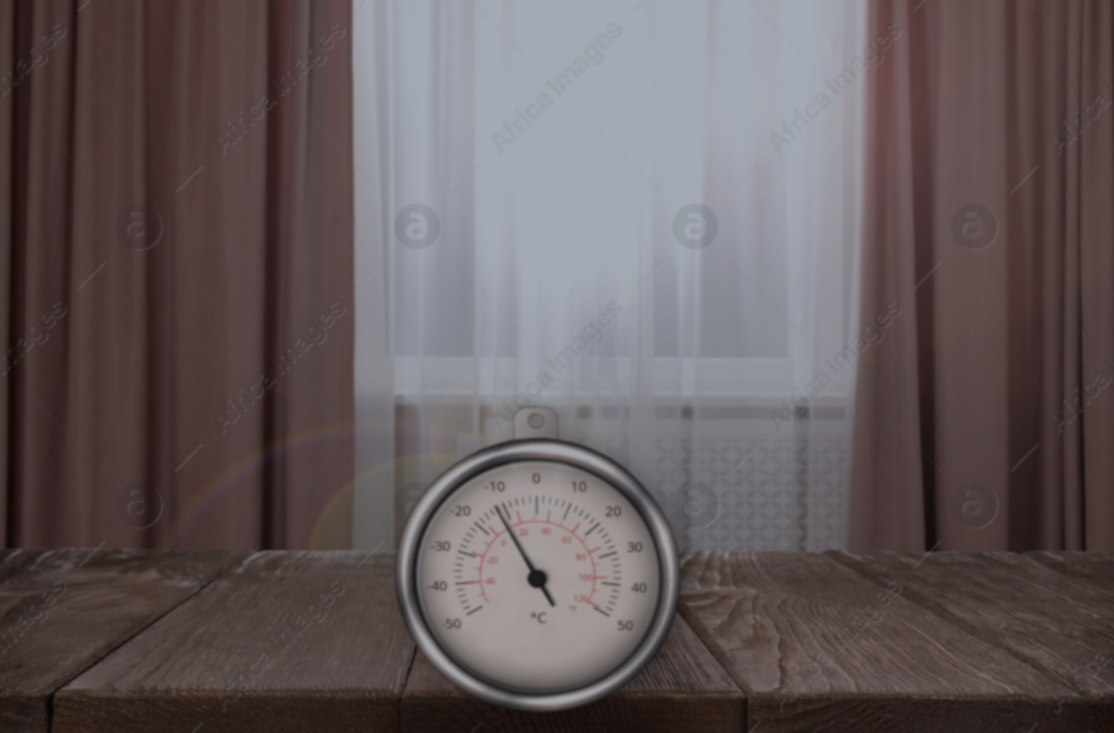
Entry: value=-12 unit=°C
